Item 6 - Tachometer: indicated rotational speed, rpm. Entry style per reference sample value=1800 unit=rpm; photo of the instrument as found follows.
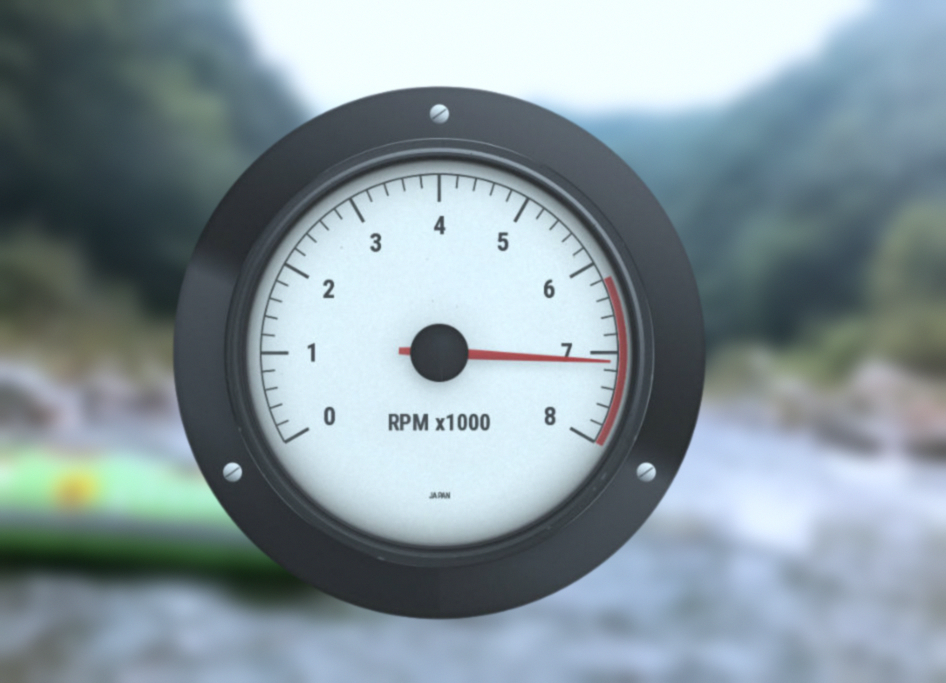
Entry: value=7100 unit=rpm
